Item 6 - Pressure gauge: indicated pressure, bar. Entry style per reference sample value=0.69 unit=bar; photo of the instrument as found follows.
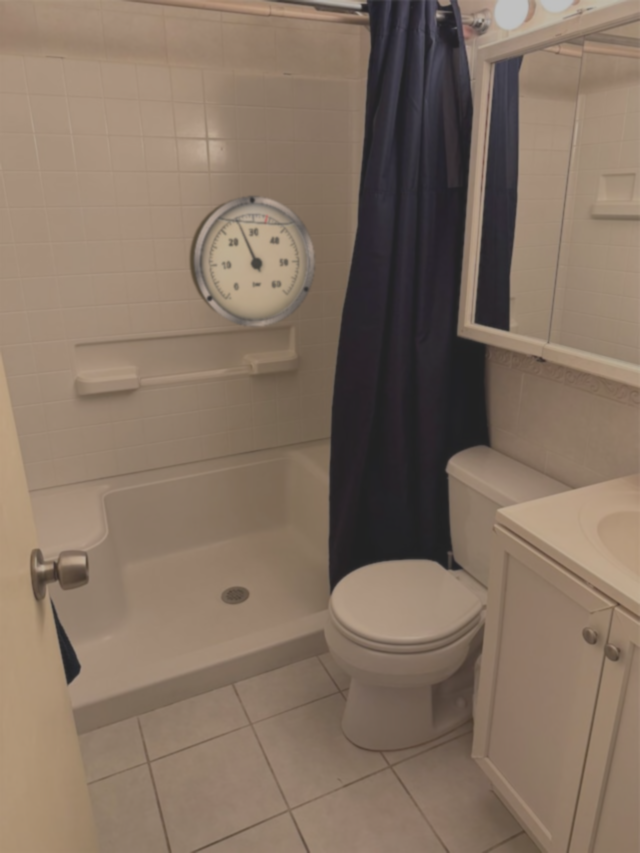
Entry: value=25 unit=bar
